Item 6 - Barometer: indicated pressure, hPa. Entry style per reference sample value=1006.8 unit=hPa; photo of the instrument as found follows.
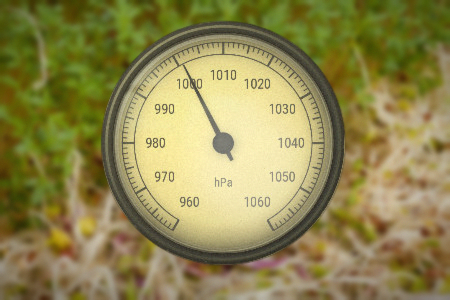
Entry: value=1001 unit=hPa
